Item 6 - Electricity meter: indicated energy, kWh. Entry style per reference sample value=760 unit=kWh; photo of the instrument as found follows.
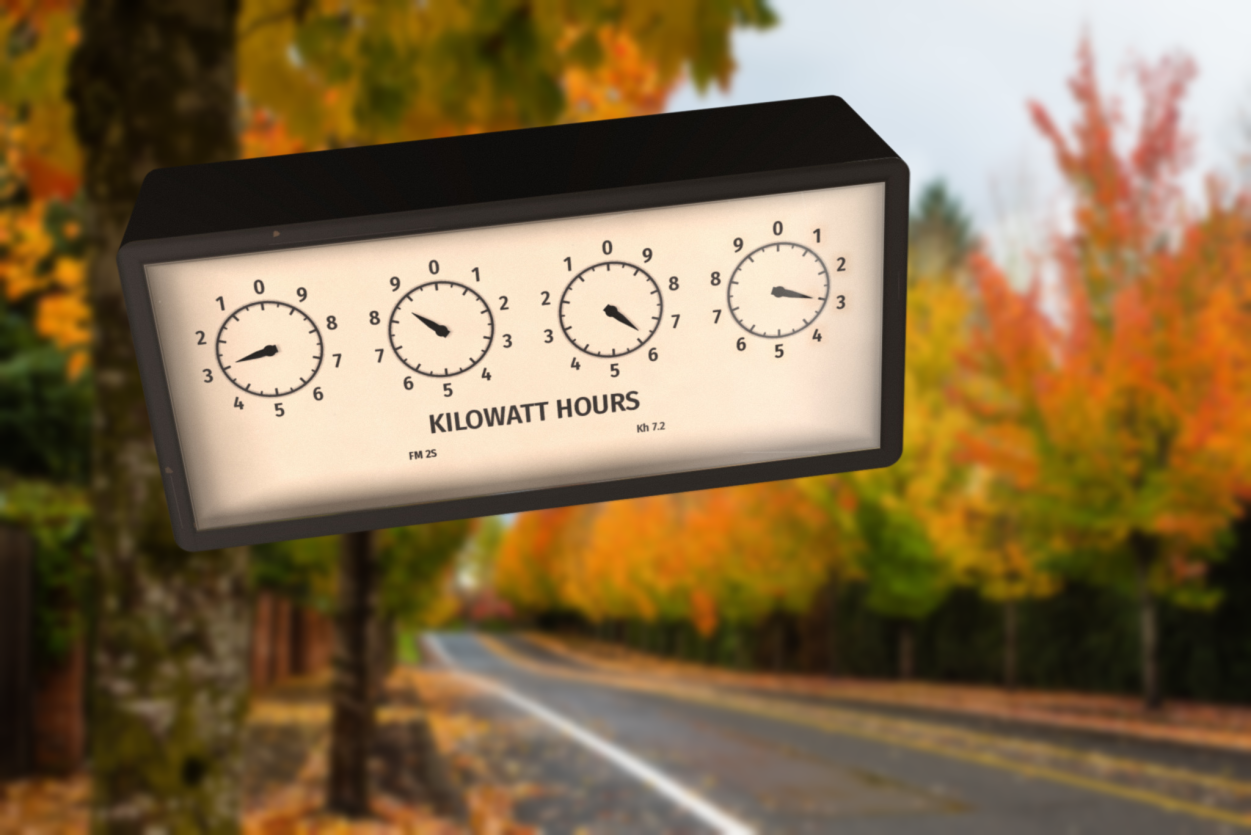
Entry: value=2863 unit=kWh
